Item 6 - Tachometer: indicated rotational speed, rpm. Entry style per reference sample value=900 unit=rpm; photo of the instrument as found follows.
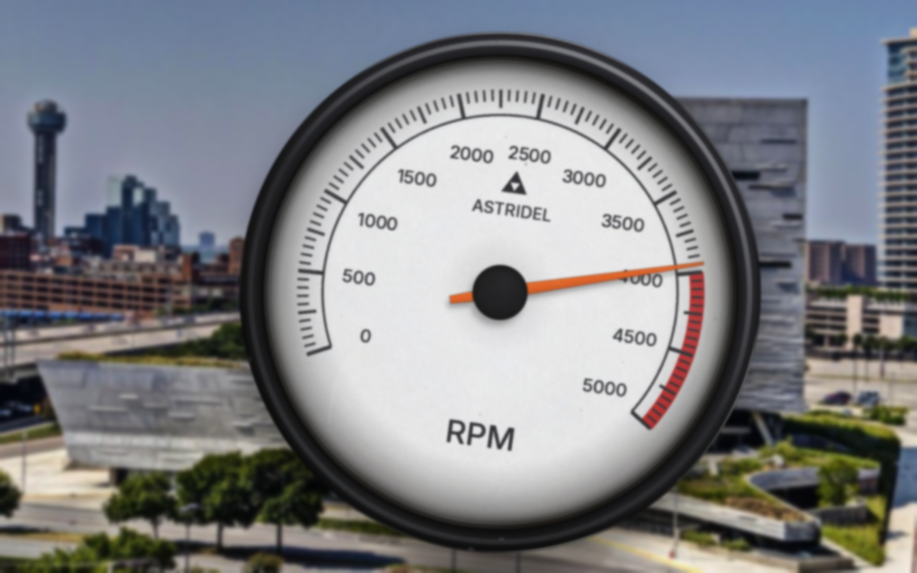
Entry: value=3950 unit=rpm
